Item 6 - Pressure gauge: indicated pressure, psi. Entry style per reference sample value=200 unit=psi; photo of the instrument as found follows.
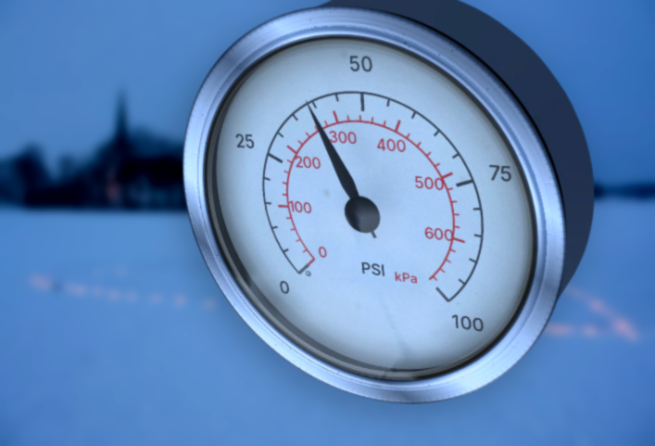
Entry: value=40 unit=psi
